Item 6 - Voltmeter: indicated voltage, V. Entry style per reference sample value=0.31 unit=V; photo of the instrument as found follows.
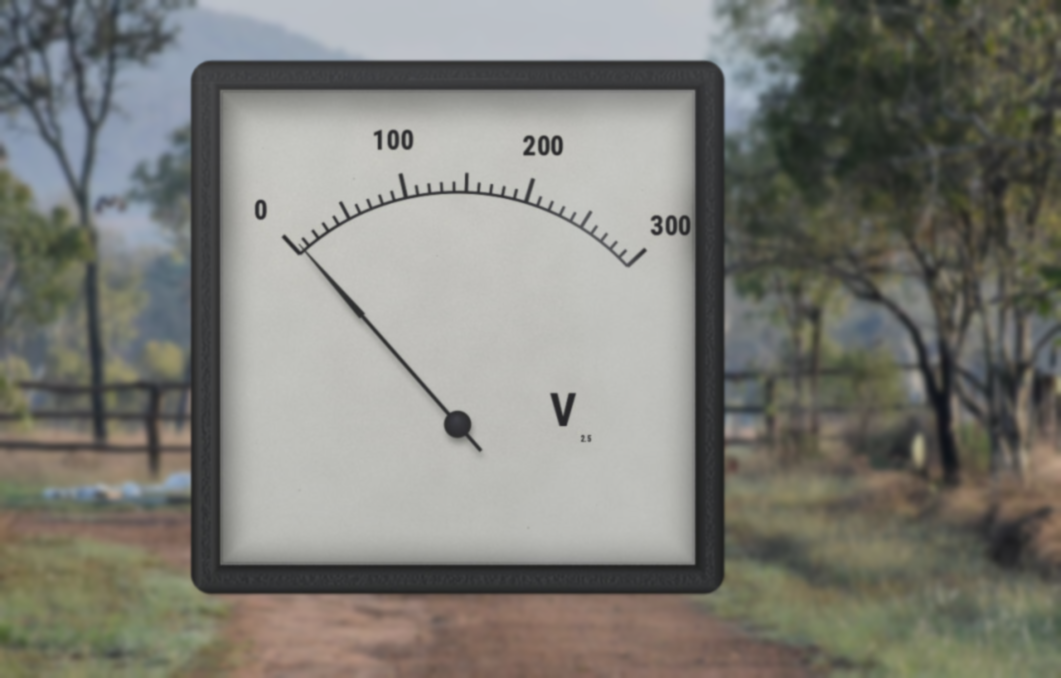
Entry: value=5 unit=V
